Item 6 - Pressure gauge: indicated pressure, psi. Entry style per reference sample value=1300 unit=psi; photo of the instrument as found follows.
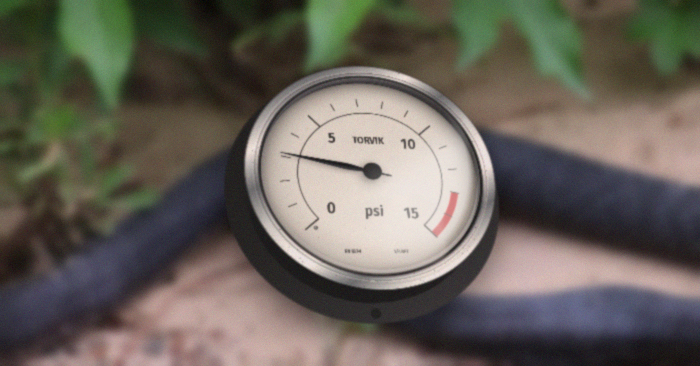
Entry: value=3 unit=psi
